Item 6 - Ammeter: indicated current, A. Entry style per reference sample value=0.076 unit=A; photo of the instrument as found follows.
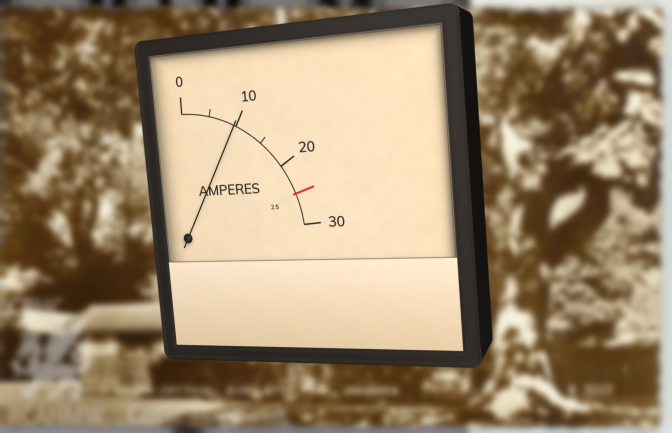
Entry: value=10 unit=A
